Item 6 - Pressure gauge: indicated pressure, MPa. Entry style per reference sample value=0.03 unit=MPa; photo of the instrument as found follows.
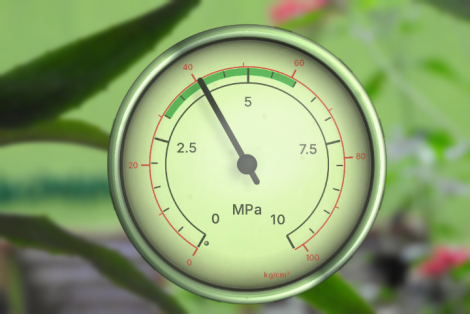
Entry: value=4 unit=MPa
